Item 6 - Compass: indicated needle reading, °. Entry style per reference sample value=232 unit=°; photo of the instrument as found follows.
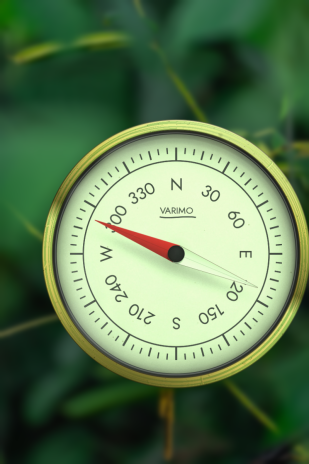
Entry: value=292.5 unit=°
